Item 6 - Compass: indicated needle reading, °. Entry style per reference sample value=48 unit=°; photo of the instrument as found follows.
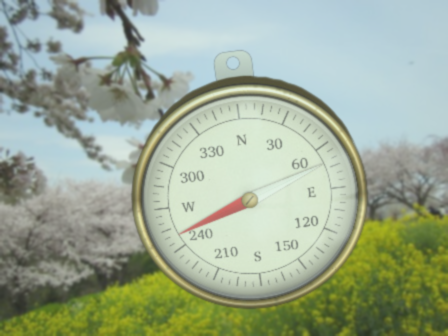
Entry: value=250 unit=°
